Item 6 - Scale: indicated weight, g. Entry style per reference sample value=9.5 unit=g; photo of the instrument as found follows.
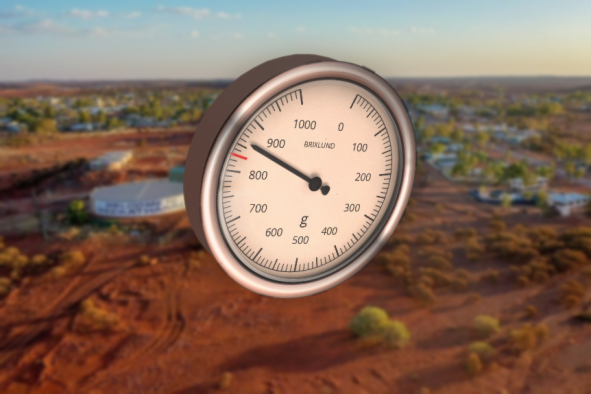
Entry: value=860 unit=g
